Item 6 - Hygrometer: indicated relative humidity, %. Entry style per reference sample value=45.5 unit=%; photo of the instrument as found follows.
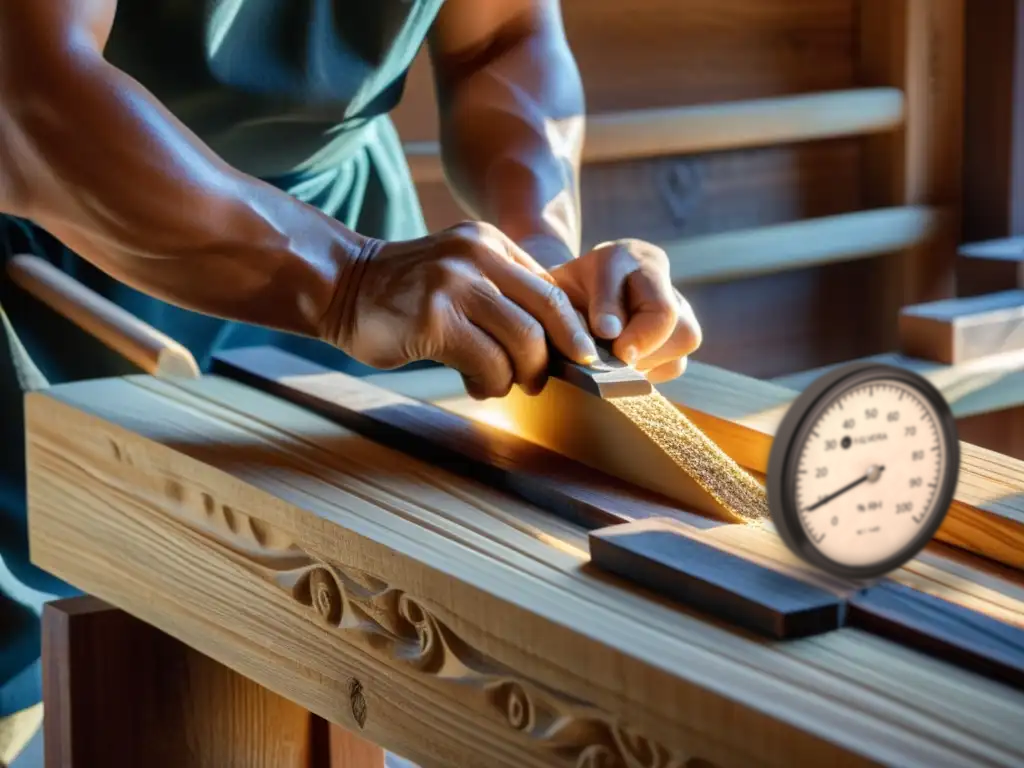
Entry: value=10 unit=%
